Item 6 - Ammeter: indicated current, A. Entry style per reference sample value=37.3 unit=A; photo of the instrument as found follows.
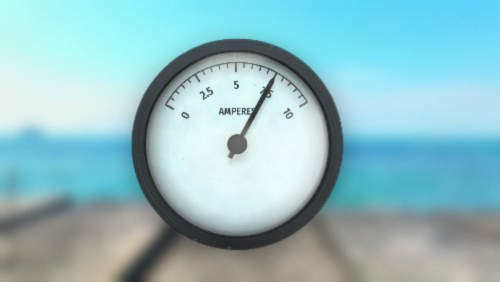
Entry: value=7.5 unit=A
